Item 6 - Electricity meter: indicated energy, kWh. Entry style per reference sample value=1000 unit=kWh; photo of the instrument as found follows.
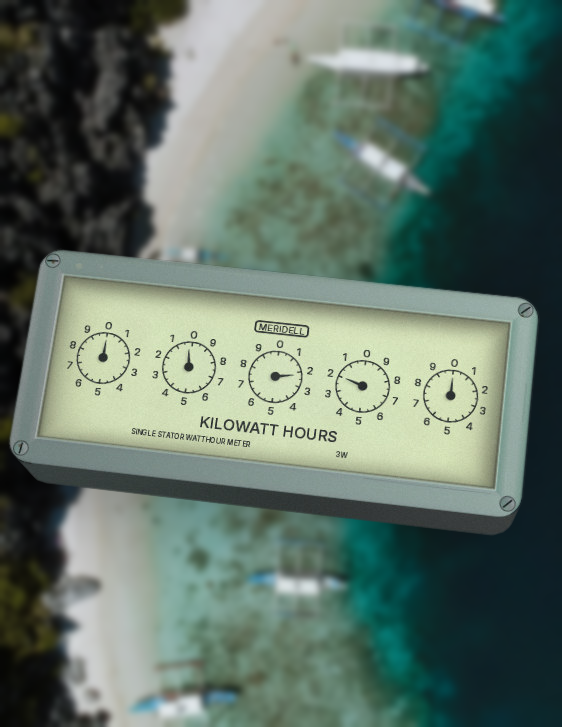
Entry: value=220 unit=kWh
